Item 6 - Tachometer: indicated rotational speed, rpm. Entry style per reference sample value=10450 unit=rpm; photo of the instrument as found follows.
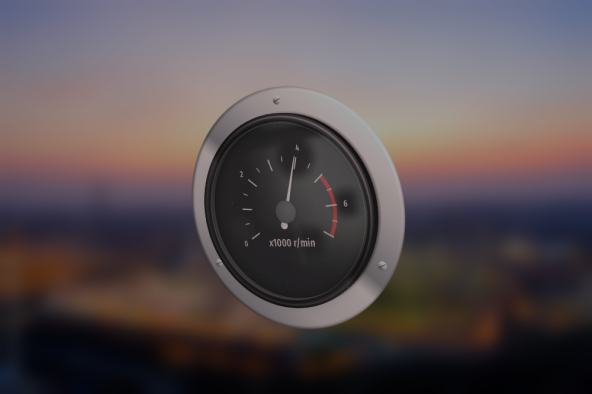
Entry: value=4000 unit=rpm
